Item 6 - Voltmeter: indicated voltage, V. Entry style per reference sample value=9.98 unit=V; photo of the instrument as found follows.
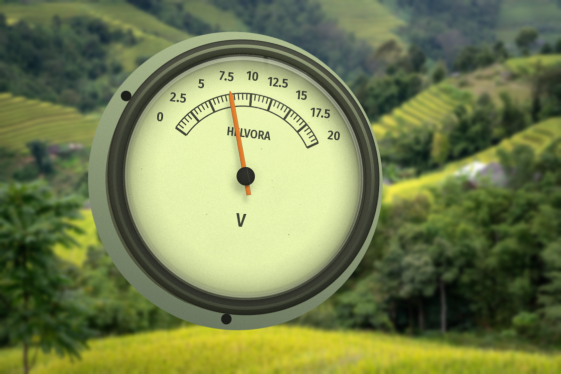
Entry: value=7.5 unit=V
